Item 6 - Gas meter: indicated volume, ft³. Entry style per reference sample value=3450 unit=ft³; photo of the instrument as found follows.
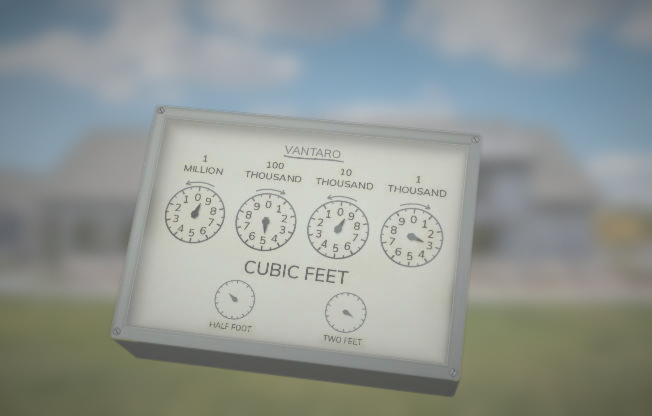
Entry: value=949300 unit=ft³
